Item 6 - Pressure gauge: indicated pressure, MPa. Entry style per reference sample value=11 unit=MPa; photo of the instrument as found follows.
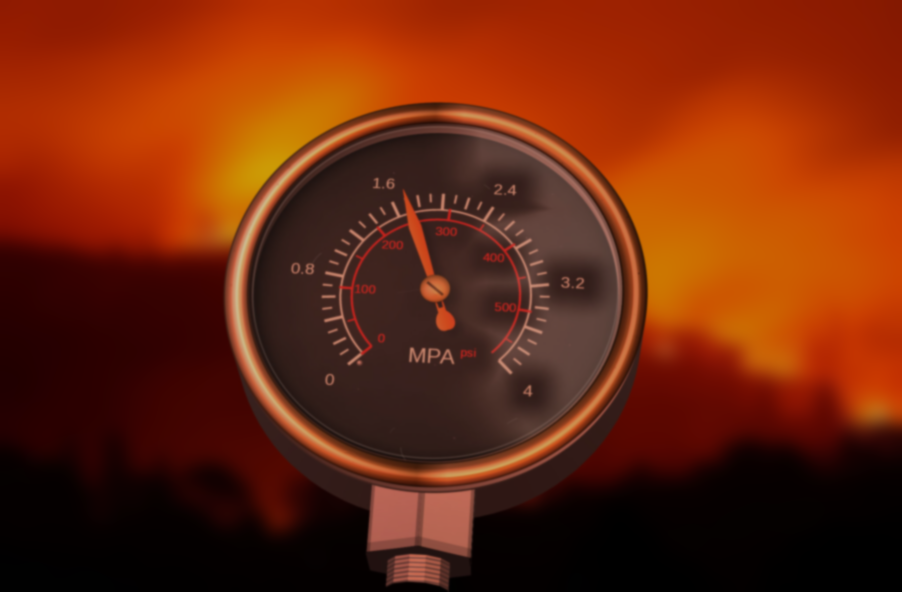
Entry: value=1.7 unit=MPa
